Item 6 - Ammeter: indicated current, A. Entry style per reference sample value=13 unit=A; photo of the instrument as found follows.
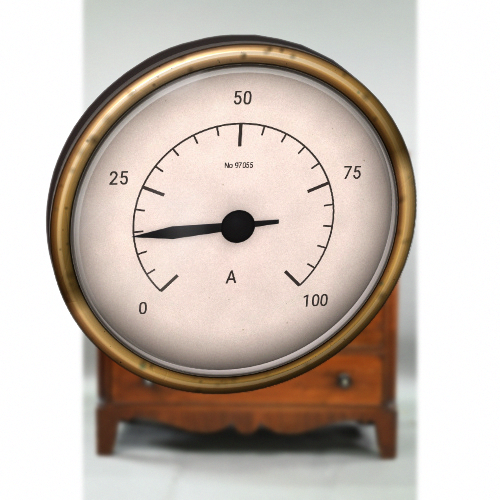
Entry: value=15 unit=A
